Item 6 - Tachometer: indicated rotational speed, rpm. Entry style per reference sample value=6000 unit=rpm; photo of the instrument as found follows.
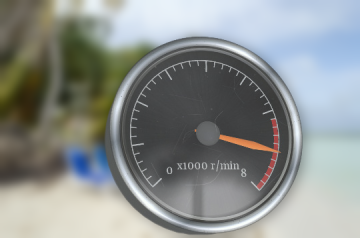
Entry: value=7000 unit=rpm
